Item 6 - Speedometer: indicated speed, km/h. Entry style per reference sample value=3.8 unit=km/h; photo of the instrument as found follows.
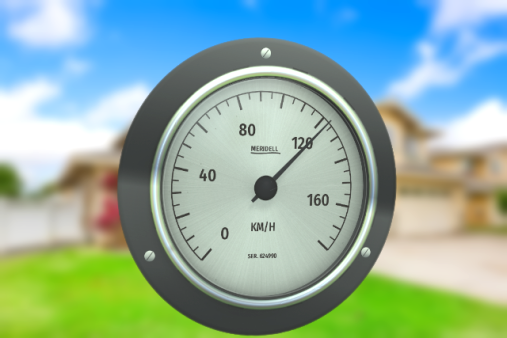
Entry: value=122.5 unit=km/h
